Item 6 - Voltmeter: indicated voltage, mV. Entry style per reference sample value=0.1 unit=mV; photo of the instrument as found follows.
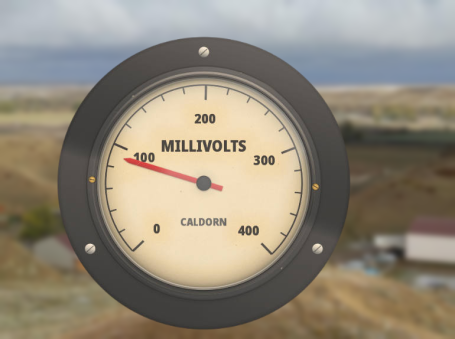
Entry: value=90 unit=mV
